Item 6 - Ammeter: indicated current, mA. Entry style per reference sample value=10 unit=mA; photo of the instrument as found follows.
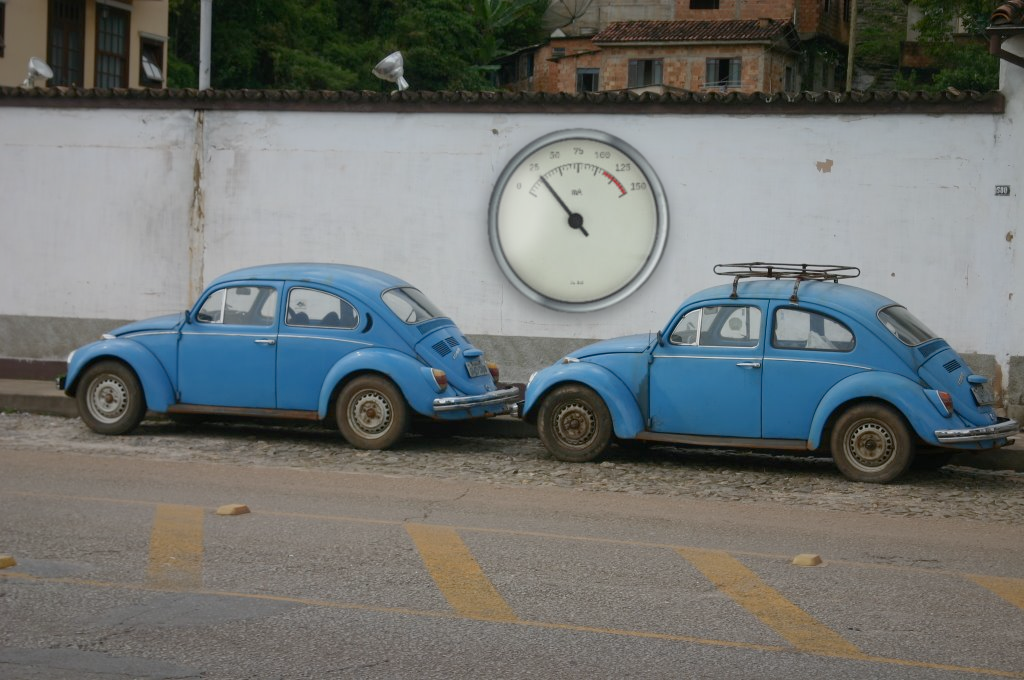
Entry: value=25 unit=mA
